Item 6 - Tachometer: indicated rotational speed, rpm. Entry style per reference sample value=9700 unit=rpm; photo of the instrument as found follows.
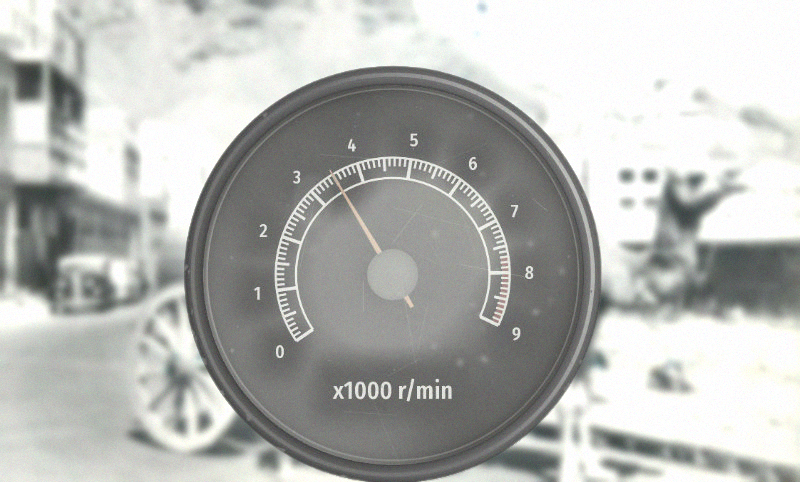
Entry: value=3500 unit=rpm
